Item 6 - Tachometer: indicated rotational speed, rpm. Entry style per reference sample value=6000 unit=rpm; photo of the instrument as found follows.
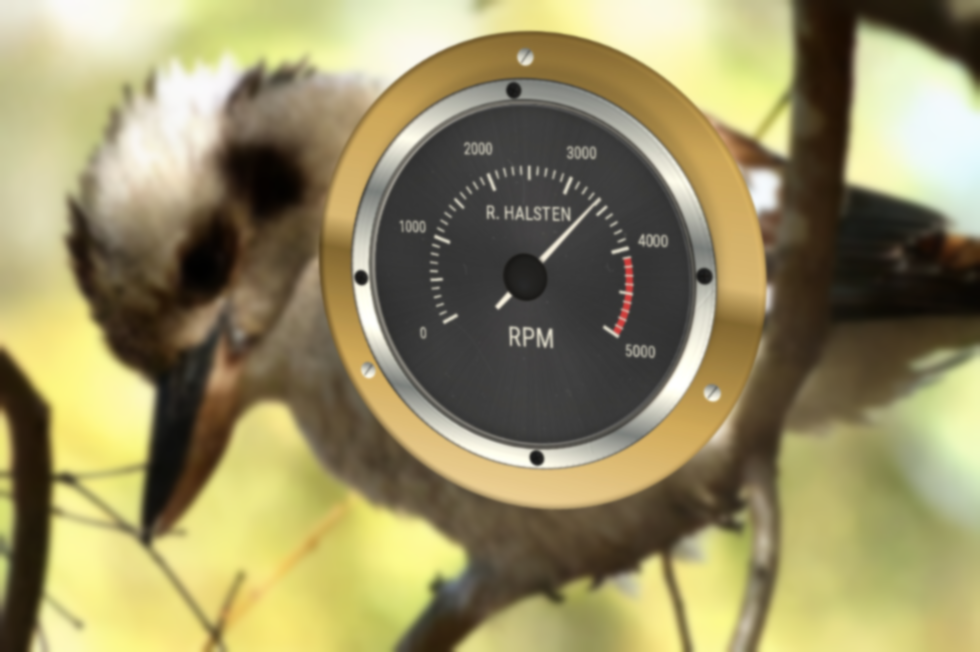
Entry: value=3400 unit=rpm
